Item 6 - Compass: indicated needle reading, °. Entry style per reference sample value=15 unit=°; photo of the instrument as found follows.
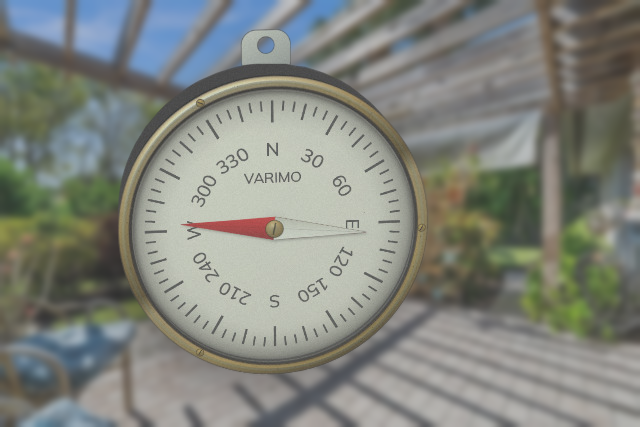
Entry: value=275 unit=°
